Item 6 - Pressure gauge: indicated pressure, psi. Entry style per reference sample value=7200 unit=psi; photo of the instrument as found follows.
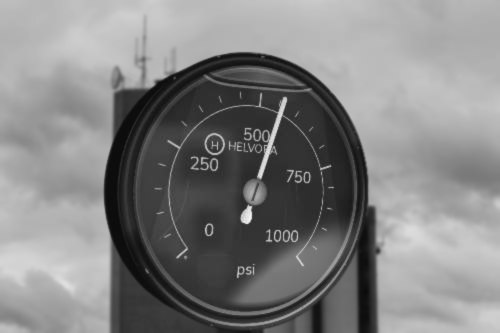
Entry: value=550 unit=psi
